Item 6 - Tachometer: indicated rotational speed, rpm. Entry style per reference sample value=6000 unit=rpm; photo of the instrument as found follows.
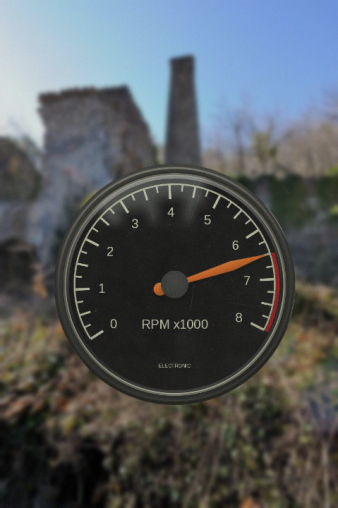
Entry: value=6500 unit=rpm
